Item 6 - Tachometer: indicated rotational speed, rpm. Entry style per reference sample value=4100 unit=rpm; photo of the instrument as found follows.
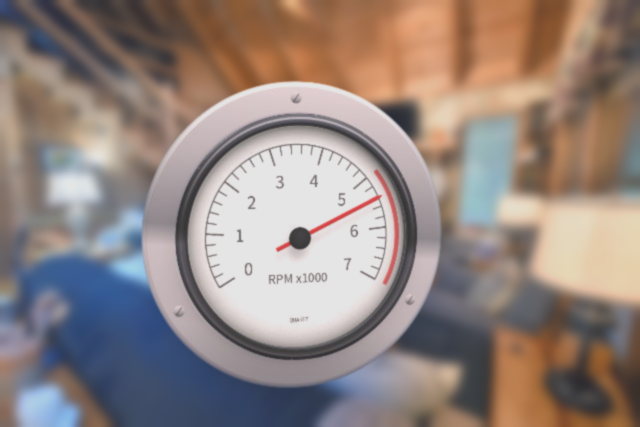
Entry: value=5400 unit=rpm
